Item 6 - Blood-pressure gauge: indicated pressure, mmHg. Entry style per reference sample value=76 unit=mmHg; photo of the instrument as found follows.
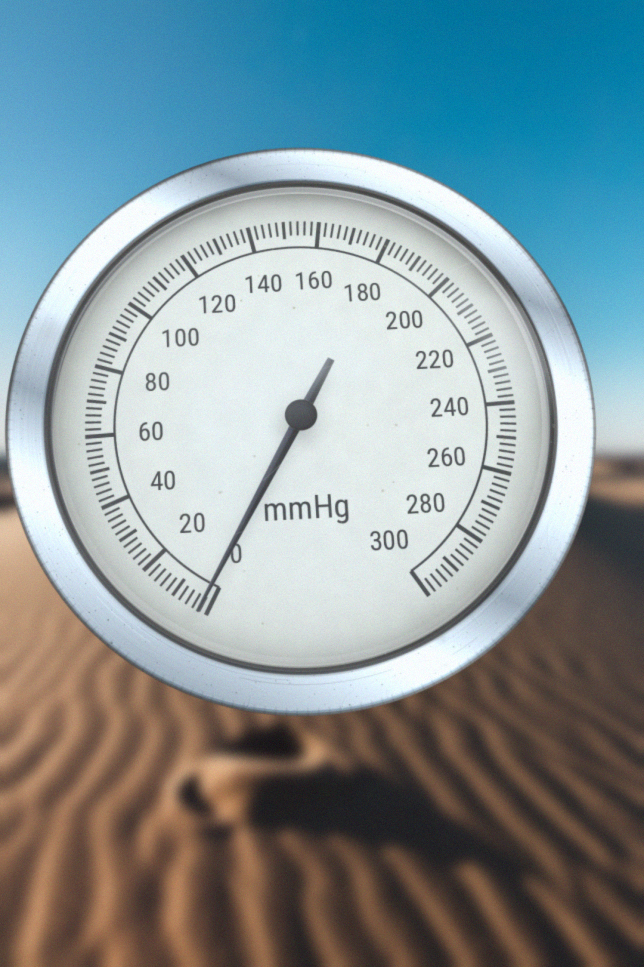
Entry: value=2 unit=mmHg
